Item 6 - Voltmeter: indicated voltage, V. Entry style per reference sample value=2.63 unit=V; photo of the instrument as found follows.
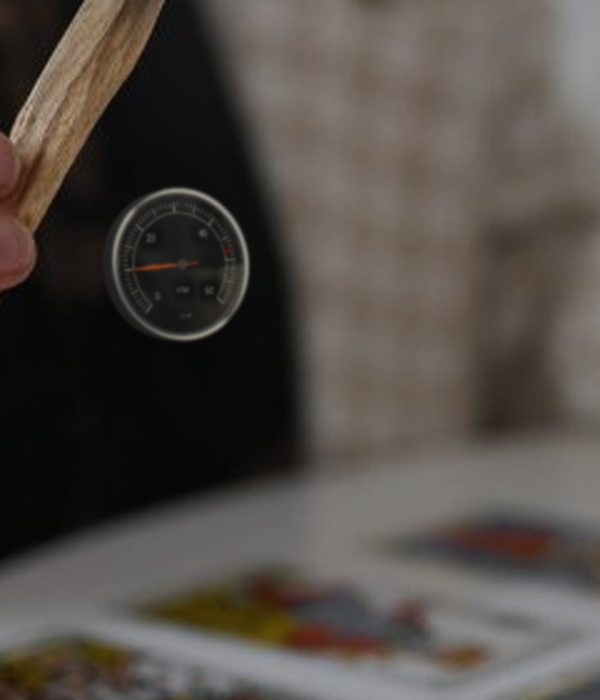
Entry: value=10 unit=V
